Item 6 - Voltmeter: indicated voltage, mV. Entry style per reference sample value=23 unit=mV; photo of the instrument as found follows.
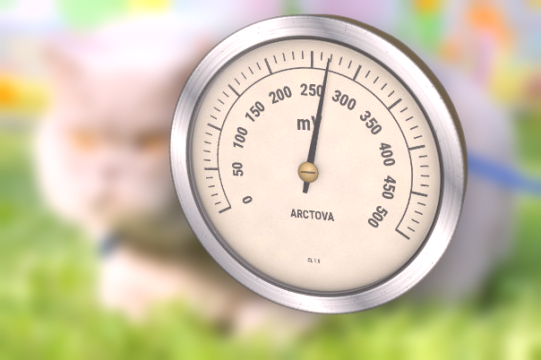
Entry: value=270 unit=mV
